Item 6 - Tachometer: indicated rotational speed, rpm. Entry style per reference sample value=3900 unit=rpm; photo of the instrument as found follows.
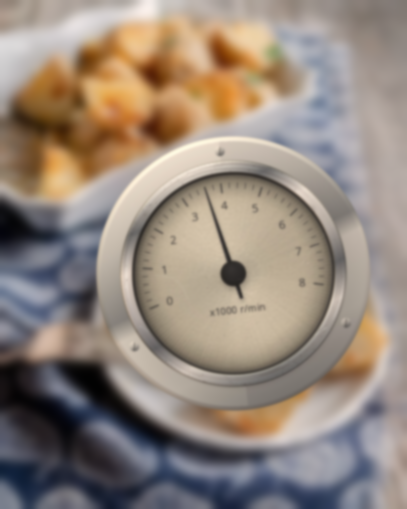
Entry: value=3600 unit=rpm
